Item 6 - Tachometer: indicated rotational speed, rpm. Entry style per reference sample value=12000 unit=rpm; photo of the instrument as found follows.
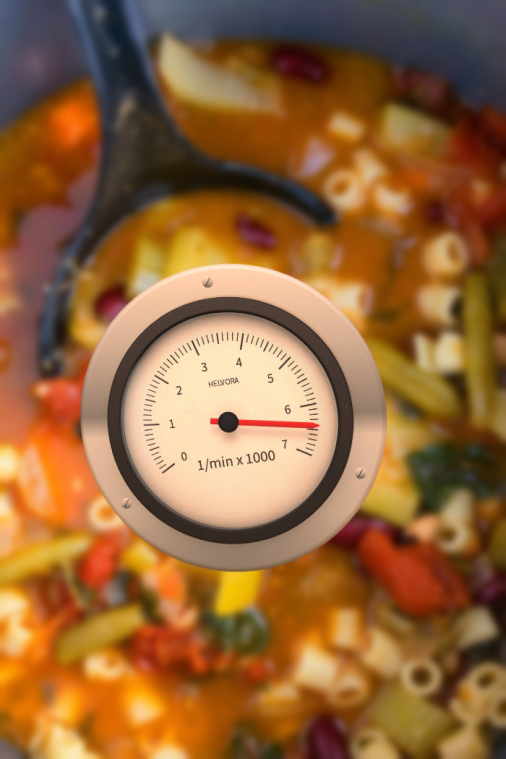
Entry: value=6400 unit=rpm
